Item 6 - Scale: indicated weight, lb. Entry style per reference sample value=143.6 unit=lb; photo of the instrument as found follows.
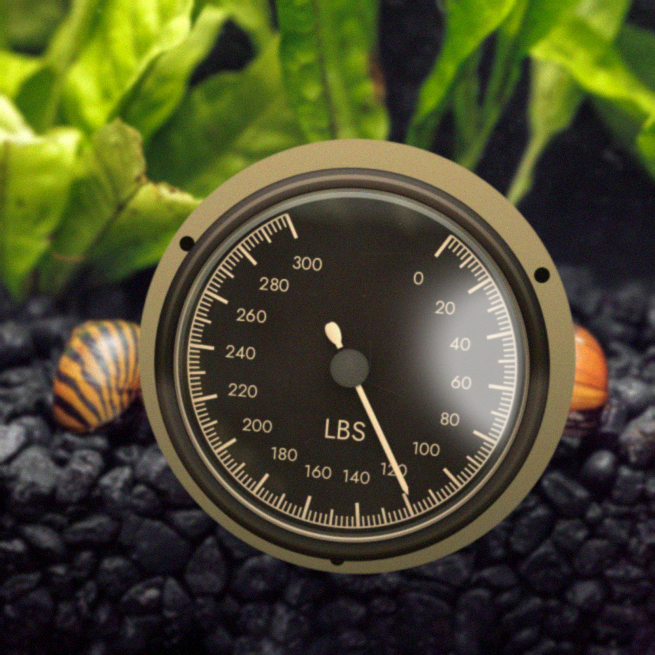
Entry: value=118 unit=lb
